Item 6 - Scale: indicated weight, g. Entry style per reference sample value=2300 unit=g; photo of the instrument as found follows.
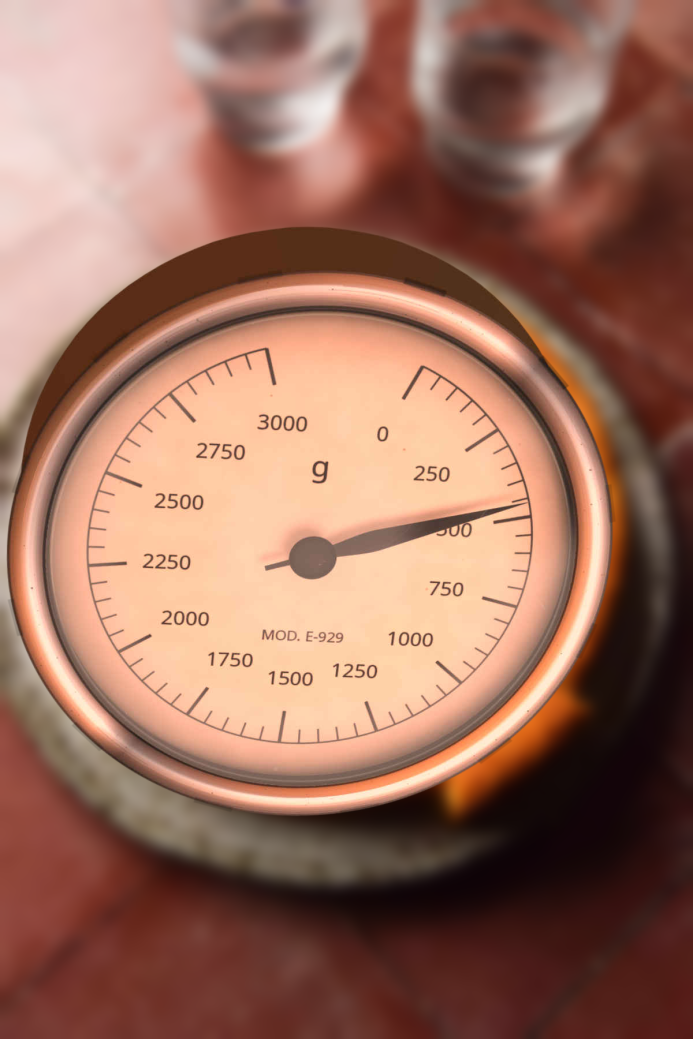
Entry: value=450 unit=g
